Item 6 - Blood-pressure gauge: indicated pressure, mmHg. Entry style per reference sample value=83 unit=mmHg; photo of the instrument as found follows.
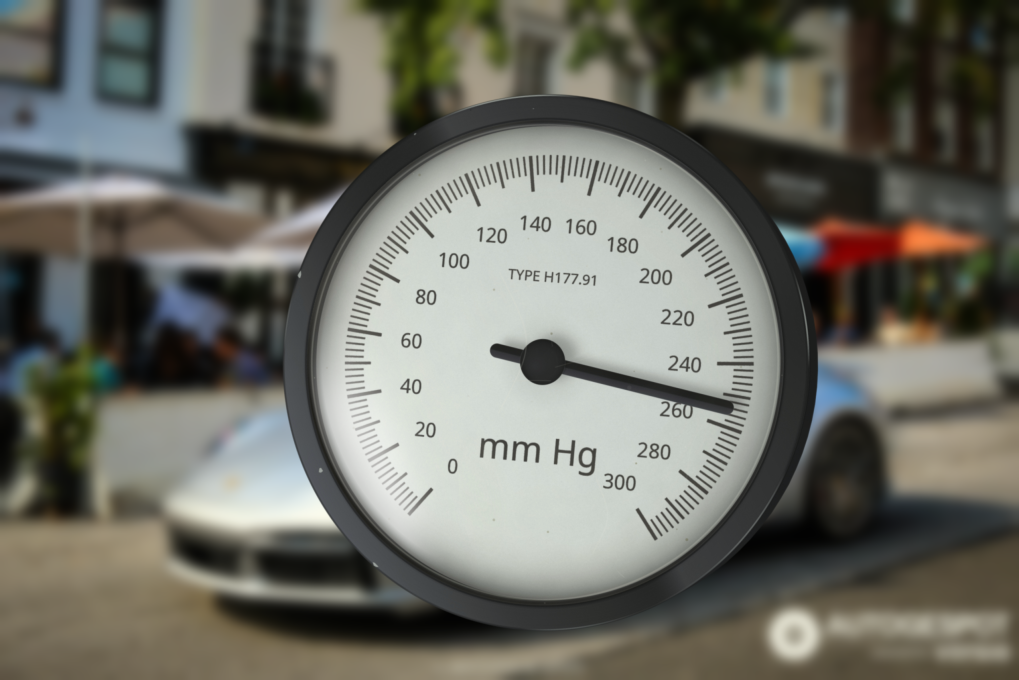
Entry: value=254 unit=mmHg
